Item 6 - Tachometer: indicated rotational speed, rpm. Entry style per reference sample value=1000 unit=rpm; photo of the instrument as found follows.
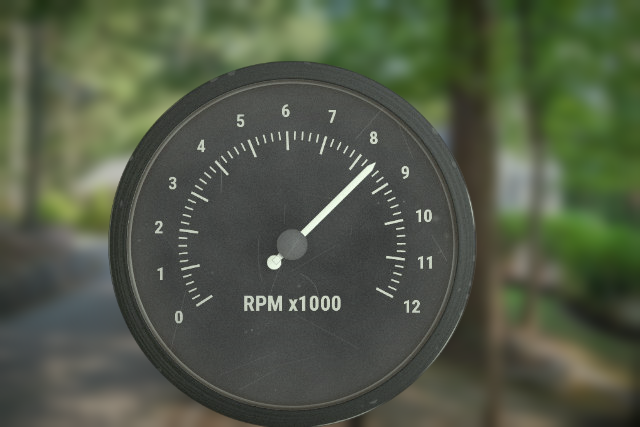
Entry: value=8400 unit=rpm
